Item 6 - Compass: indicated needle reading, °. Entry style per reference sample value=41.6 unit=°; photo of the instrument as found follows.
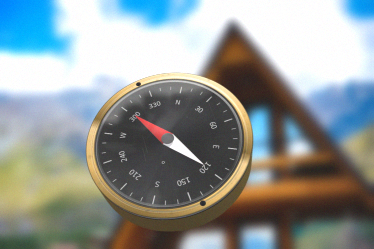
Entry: value=300 unit=°
